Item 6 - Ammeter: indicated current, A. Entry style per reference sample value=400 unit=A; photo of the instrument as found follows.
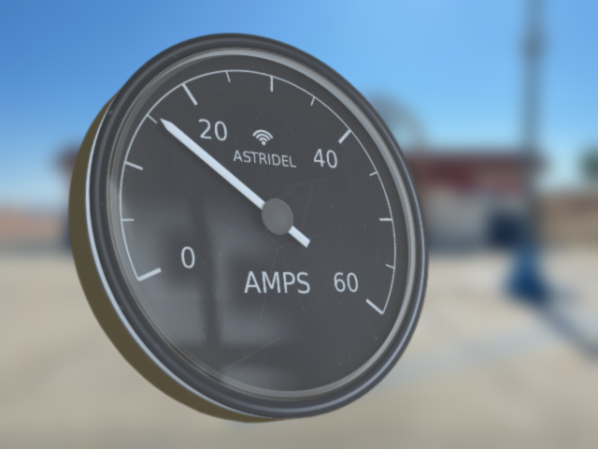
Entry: value=15 unit=A
